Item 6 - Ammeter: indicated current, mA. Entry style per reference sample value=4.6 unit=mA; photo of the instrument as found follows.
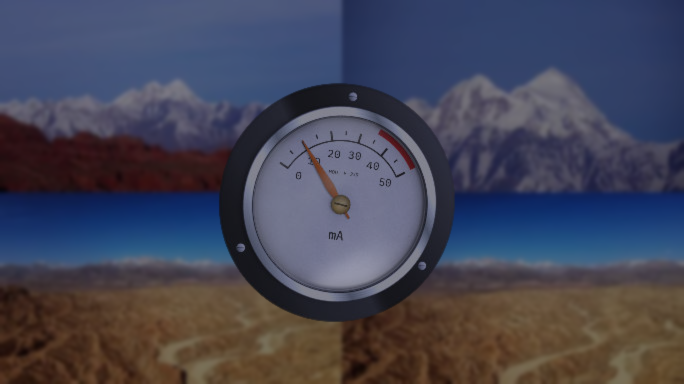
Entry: value=10 unit=mA
